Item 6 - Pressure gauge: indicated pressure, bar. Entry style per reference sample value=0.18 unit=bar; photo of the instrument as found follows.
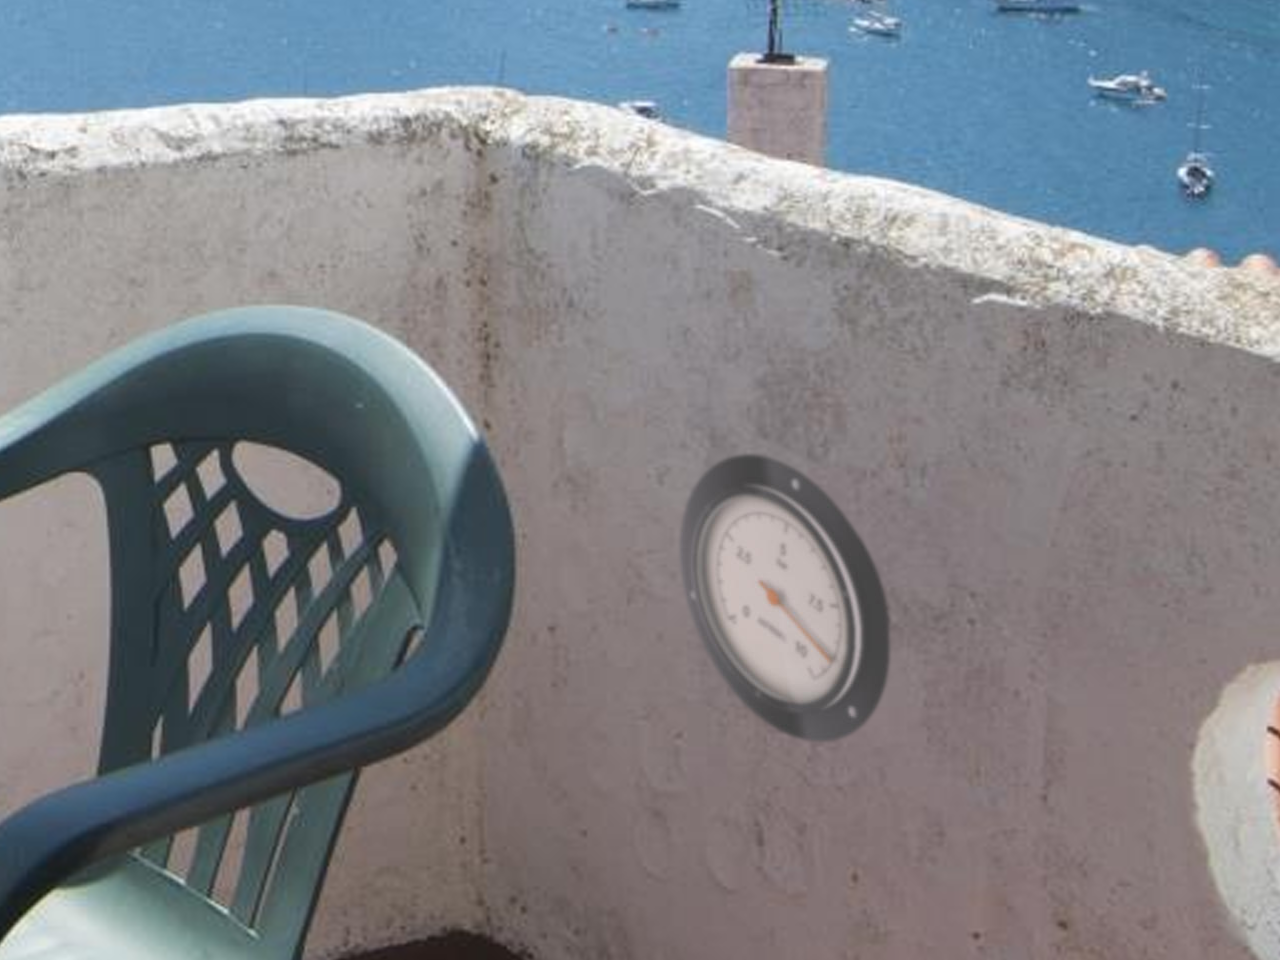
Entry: value=9 unit=bar
